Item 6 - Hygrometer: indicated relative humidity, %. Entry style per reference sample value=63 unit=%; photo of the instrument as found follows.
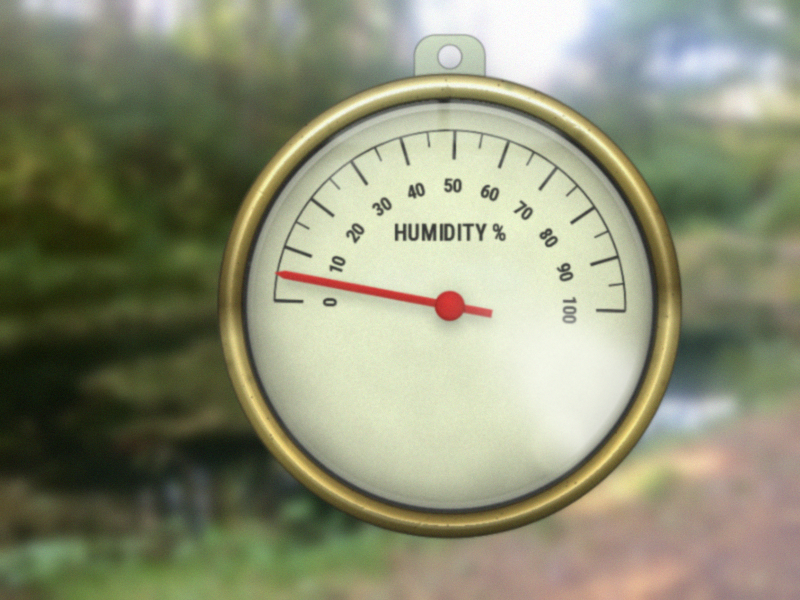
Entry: value=5 unit=%
